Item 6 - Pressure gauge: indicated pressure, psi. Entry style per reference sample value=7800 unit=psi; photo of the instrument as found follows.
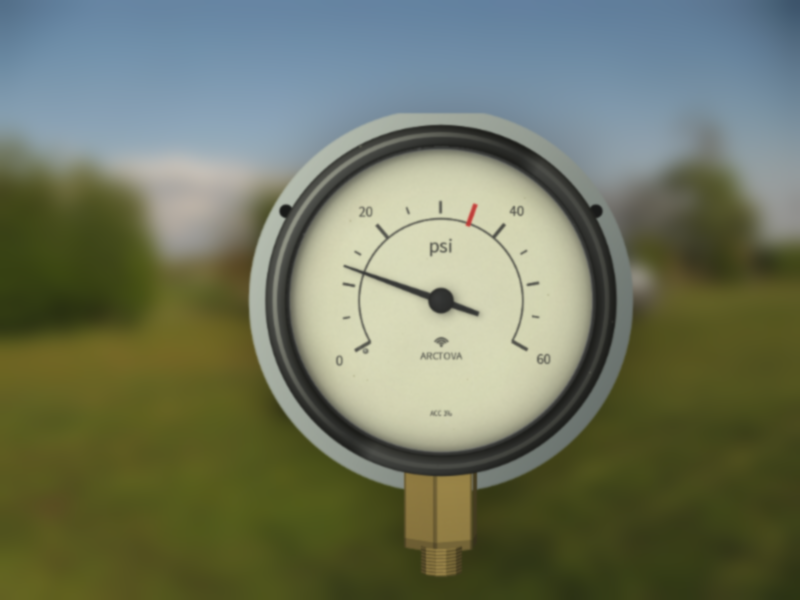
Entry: value=12.5 unit=psi
